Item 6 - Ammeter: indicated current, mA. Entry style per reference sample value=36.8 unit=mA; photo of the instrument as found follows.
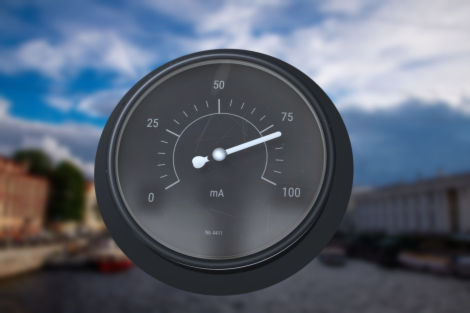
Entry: value=80 unit=mA
